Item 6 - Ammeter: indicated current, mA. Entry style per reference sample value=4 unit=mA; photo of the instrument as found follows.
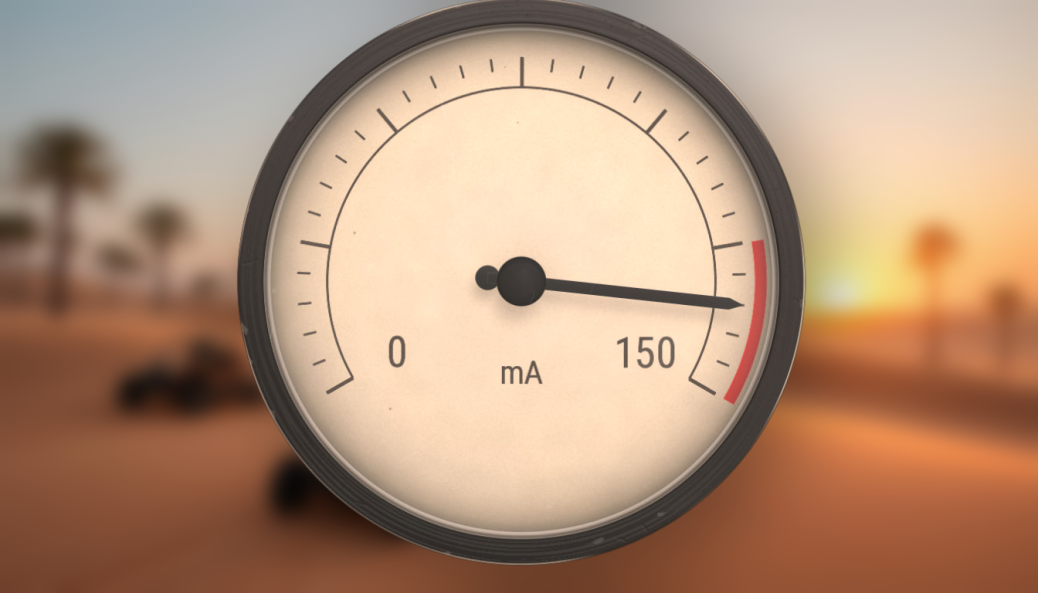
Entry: value=135 unit=mA
